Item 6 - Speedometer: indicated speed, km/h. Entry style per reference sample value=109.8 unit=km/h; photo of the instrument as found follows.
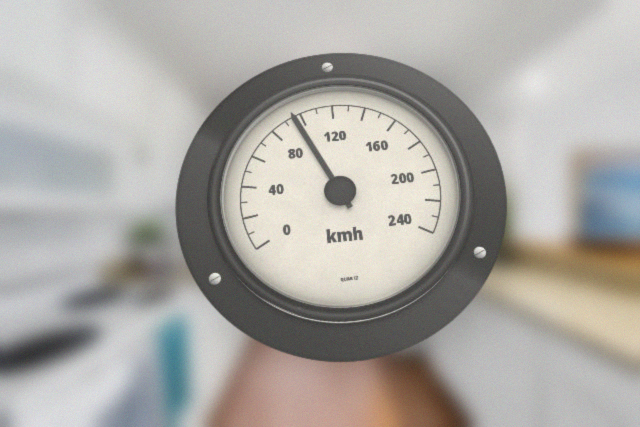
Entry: value=95 unit=km/h
